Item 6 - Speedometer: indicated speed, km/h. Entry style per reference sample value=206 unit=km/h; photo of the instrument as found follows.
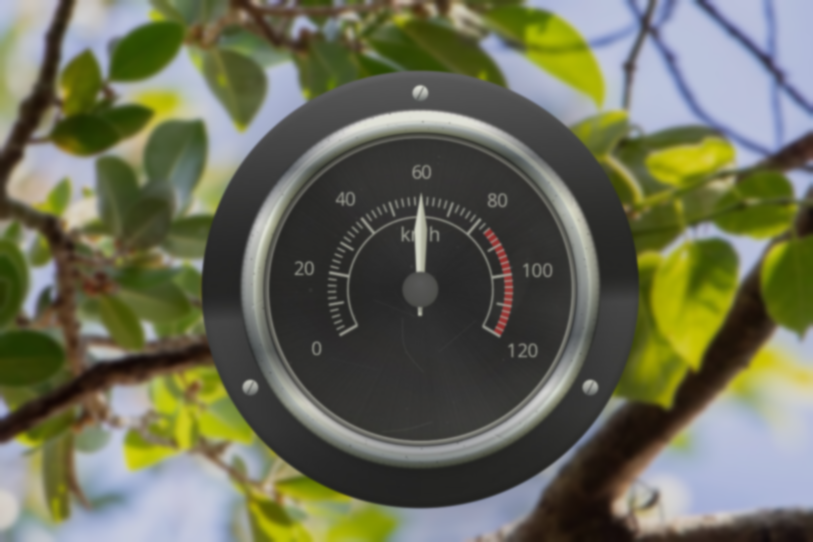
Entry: value=60 unit=km/h
